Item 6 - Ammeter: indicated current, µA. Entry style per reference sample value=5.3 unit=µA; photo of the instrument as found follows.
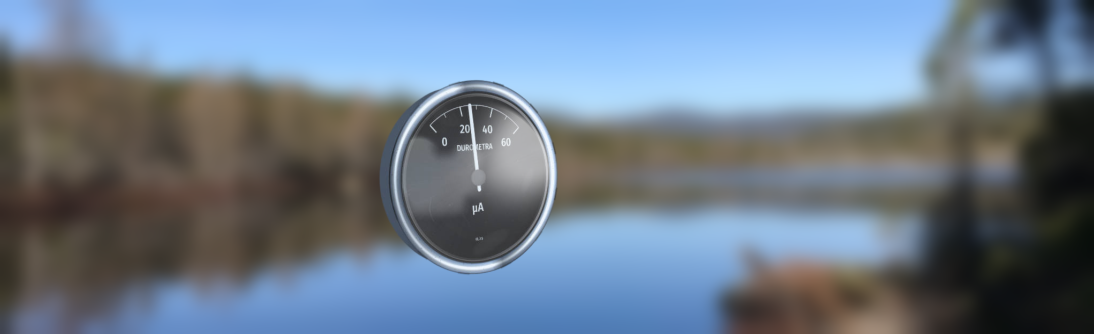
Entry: value=25 unit=µA
